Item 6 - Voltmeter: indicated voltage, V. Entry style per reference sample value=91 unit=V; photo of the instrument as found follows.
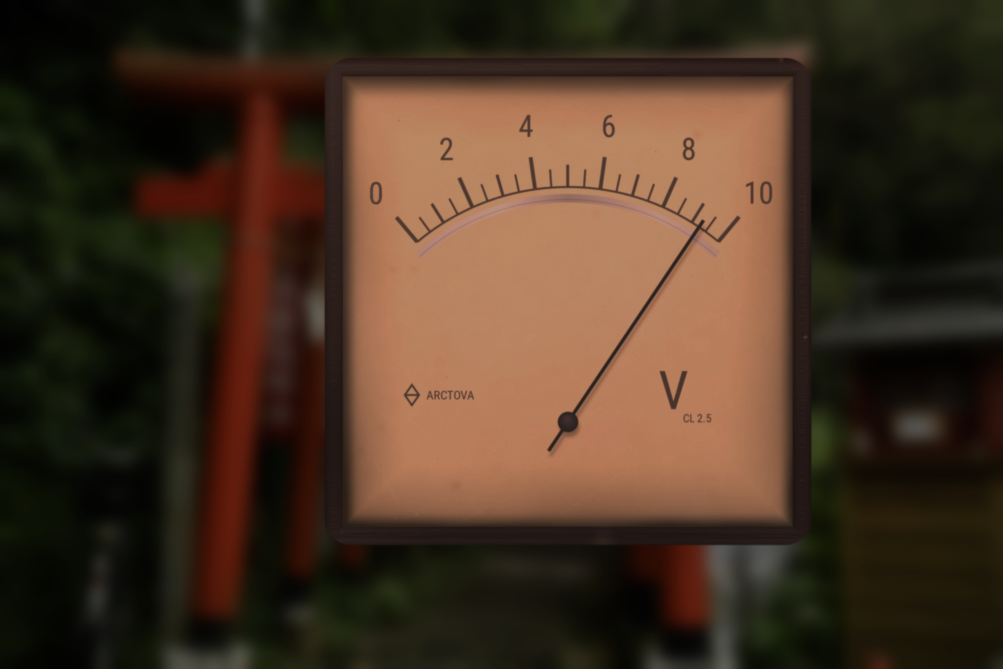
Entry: value=9.25 unit=V
